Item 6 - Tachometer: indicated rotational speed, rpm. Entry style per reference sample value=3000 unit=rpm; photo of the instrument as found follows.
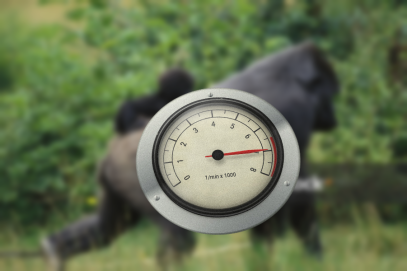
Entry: value=7000 unit=rpm
